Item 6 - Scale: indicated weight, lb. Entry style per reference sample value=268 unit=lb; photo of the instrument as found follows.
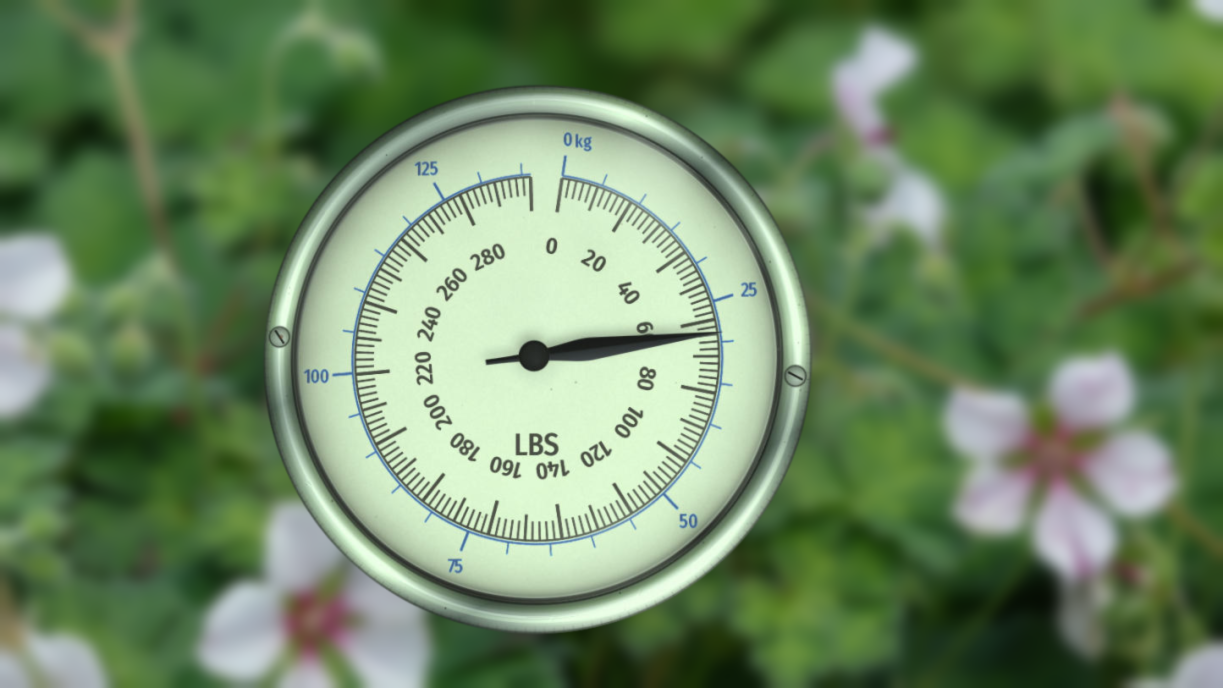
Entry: value=64 unit=lb
